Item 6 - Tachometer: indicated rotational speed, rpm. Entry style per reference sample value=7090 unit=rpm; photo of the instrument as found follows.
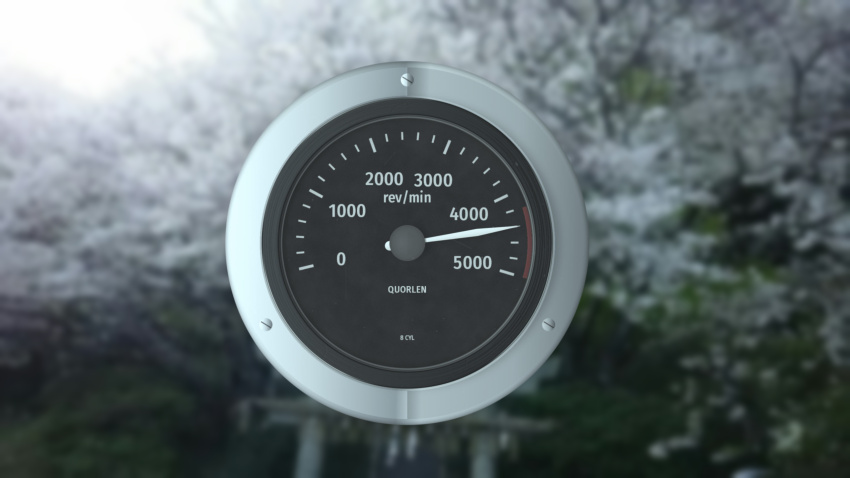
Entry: value=4400 unit=rpm
